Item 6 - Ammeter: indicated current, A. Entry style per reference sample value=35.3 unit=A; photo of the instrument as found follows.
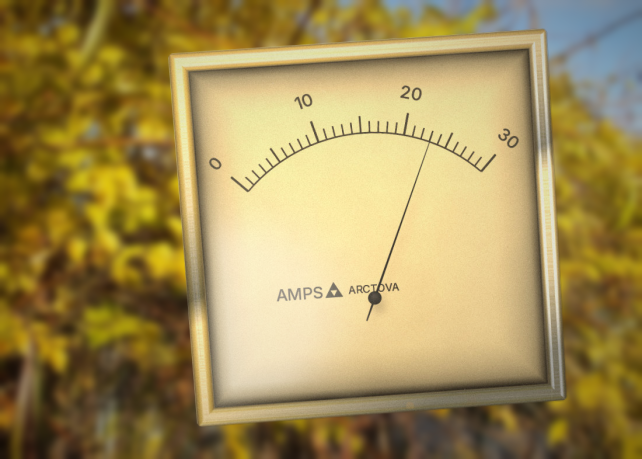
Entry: value=23 unit=A
